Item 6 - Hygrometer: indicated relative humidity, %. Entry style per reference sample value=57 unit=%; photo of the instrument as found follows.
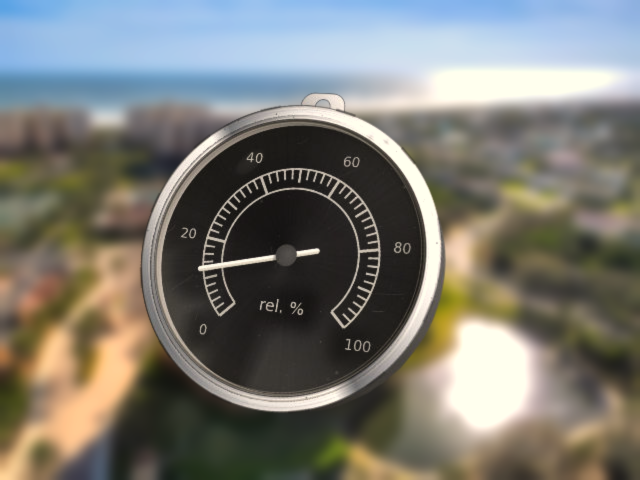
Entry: value=12 unit=%
